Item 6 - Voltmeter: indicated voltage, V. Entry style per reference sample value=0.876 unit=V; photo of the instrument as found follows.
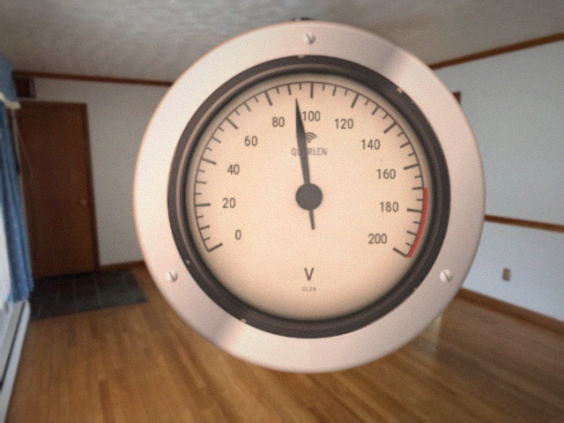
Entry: value=92.5 unit=V
